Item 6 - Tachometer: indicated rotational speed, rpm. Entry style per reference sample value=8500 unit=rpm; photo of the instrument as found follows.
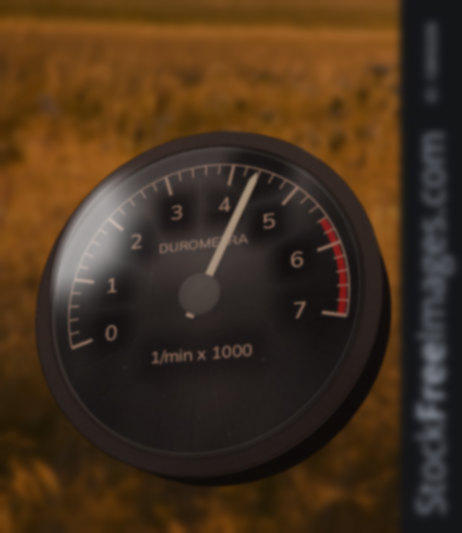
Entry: value=4400 unit=rpm
